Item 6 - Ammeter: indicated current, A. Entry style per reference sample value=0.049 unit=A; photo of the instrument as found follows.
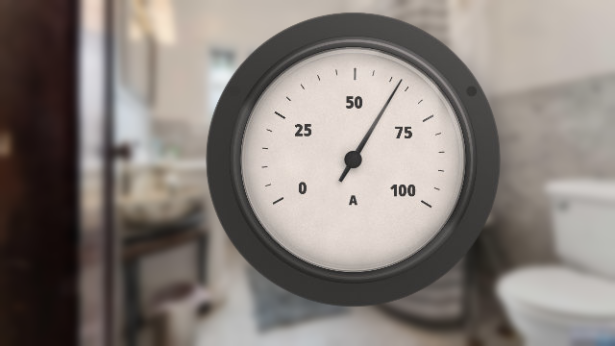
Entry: value=62.5 unit=A
